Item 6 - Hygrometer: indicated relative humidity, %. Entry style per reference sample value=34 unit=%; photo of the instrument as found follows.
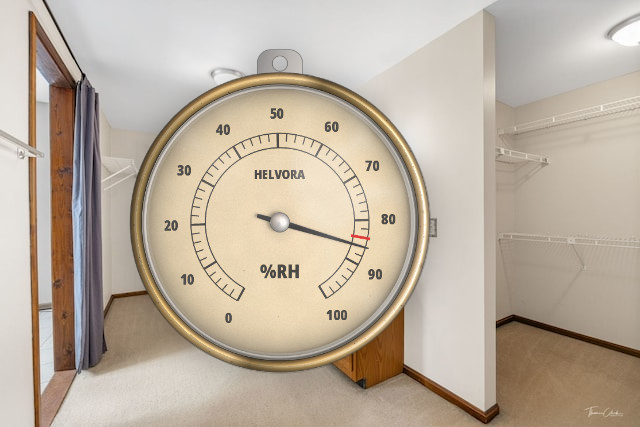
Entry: value=86 unit=%
